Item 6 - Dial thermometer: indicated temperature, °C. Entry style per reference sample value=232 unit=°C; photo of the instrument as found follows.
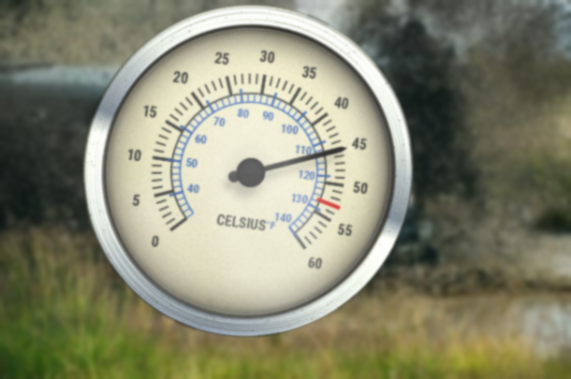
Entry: value=45 unit=°C
